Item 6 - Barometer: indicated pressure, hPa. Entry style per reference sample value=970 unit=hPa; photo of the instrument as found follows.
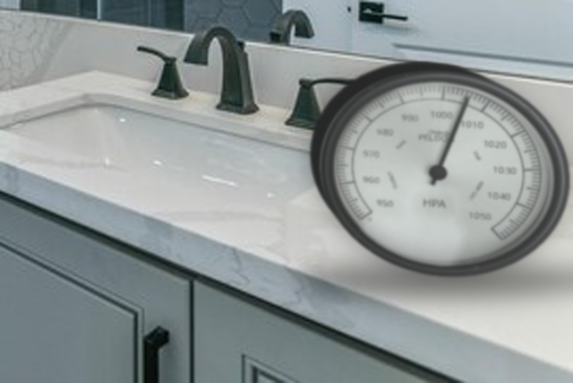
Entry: value=1005 unit=hPa
